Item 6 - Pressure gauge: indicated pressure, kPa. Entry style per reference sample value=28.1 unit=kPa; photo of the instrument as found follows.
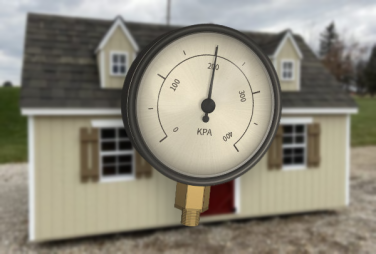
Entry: value=200 unit=kPa
